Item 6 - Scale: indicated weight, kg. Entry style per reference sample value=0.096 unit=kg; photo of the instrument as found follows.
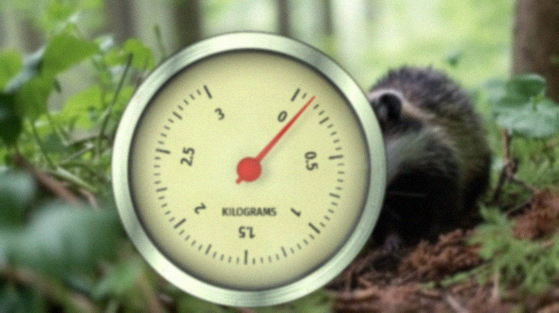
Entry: value=0.1 unit=kg
